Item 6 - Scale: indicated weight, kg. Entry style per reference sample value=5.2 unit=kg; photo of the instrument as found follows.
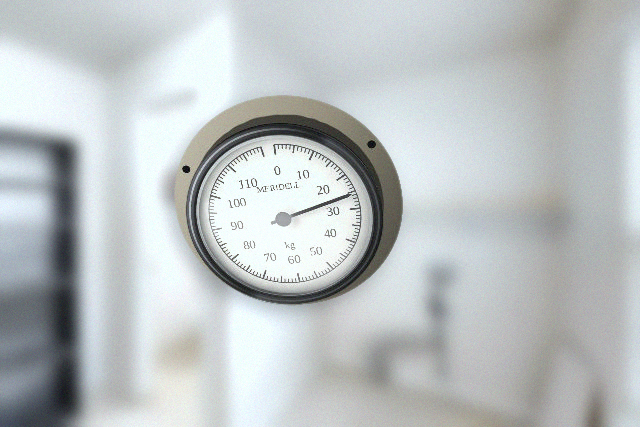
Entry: value=25 unit=kg
